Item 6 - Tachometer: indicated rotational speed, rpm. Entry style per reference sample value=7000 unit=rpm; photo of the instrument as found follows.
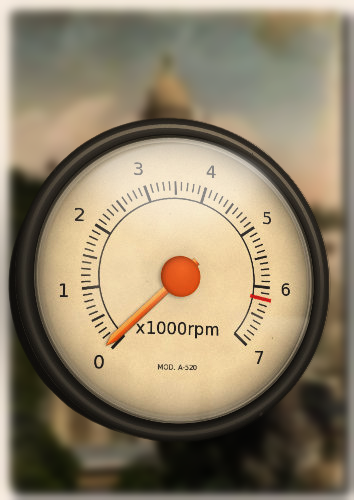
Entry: value=100 unit=rpm
